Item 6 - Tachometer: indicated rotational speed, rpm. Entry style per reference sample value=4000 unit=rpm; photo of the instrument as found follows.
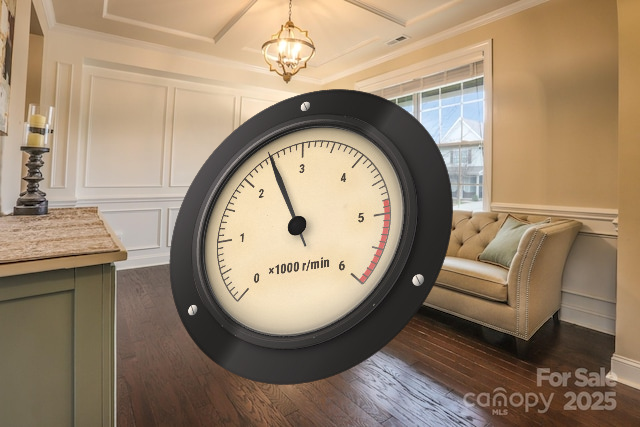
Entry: value=2500 unit=rpm
